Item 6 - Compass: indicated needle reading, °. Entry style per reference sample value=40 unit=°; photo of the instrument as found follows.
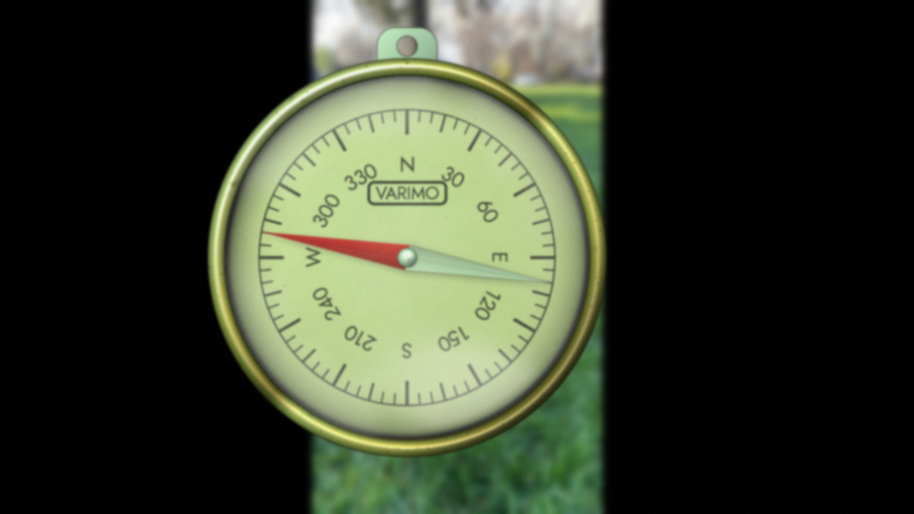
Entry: value=280 unit=°
